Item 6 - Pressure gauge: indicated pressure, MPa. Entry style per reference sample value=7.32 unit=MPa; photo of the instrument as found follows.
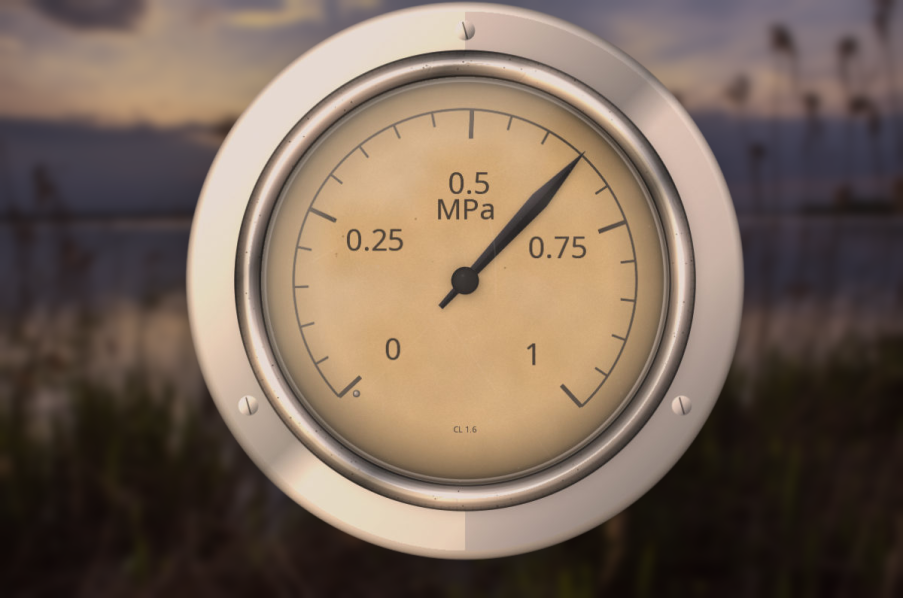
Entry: value=0.65 unit=MPa
